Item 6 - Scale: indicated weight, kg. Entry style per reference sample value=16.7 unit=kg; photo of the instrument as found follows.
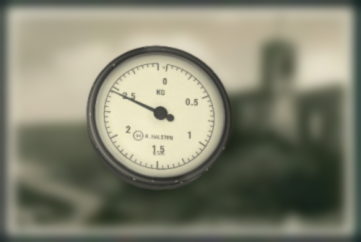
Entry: value=2.45 unit=kg
